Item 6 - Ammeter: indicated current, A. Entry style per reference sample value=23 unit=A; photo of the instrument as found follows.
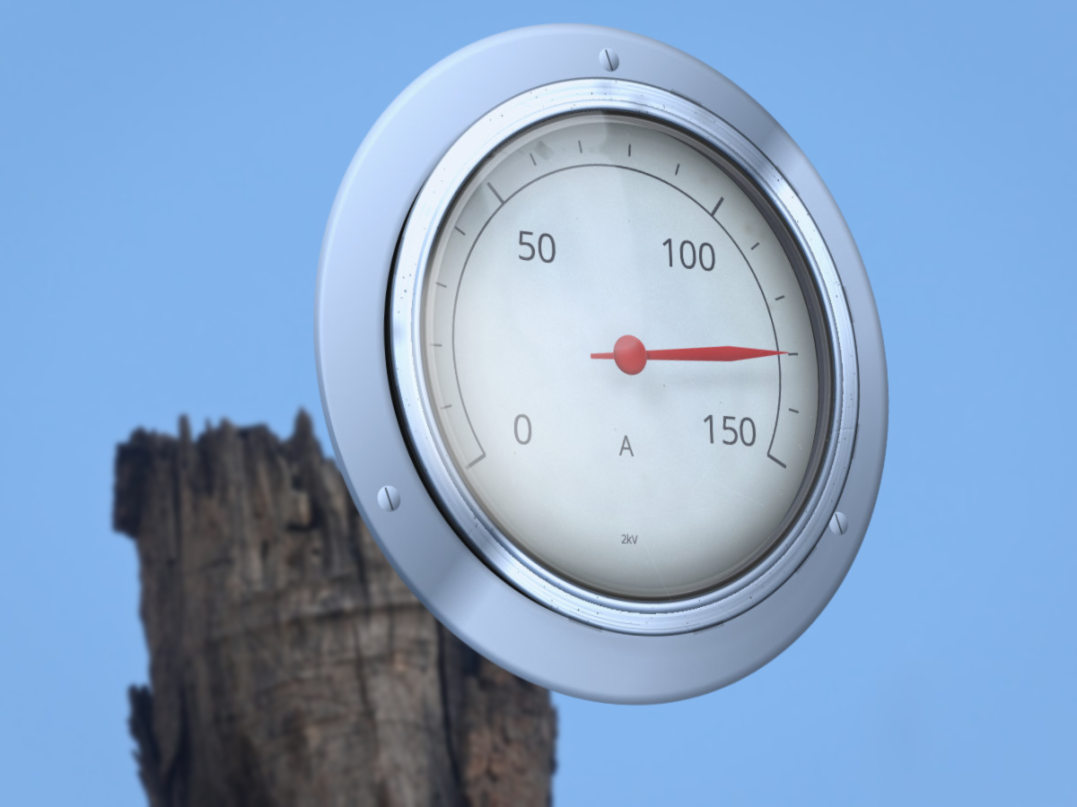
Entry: value=130 unit=A
